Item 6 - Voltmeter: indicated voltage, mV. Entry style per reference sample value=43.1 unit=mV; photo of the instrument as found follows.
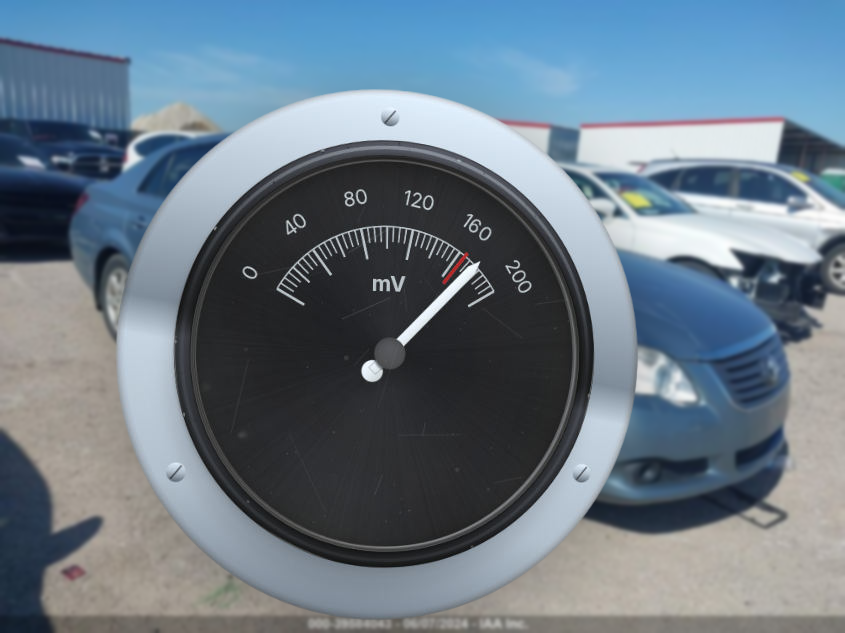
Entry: value=175 unit=mV
